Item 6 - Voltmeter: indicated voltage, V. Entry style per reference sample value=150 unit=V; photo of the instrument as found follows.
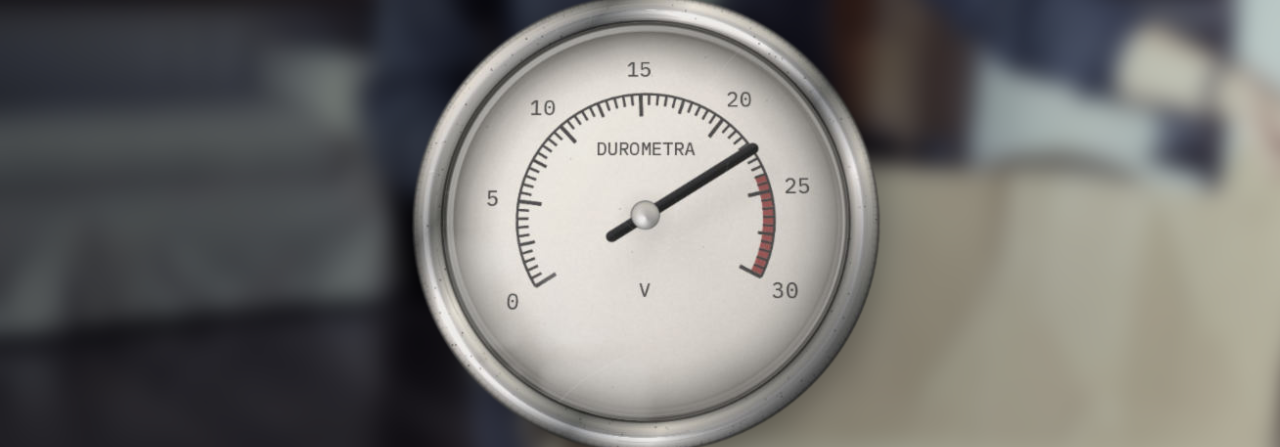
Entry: value=22.5 unit=V
